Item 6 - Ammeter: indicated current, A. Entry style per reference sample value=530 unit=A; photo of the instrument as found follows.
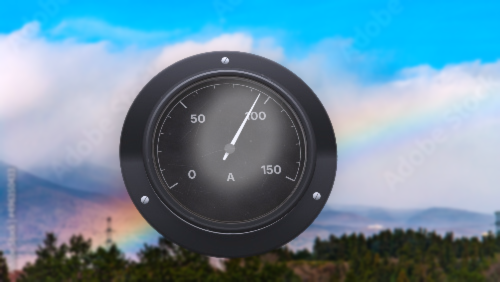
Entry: value=95 unit=A
